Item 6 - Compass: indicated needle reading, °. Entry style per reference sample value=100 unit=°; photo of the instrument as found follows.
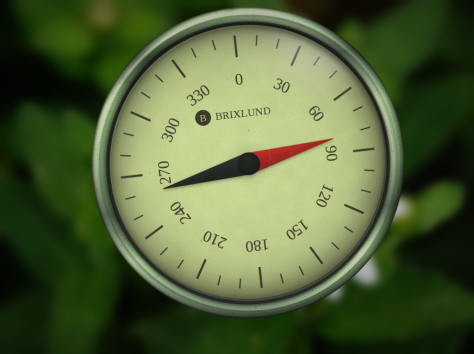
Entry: value=80 unit=°
